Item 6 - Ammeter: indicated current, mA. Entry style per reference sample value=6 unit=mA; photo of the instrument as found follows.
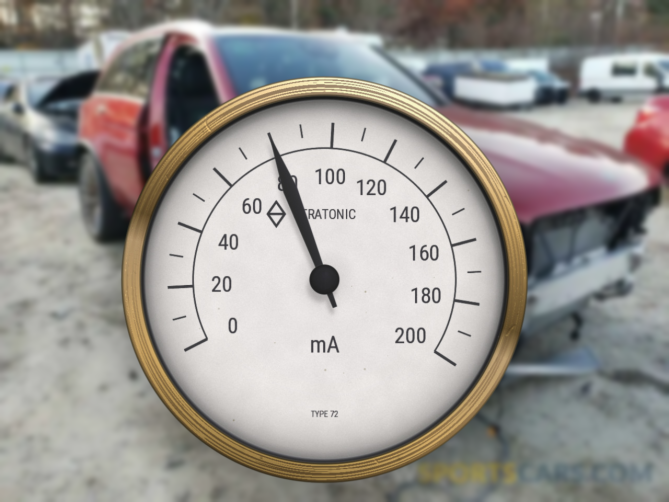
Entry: value=80 unit=mA
